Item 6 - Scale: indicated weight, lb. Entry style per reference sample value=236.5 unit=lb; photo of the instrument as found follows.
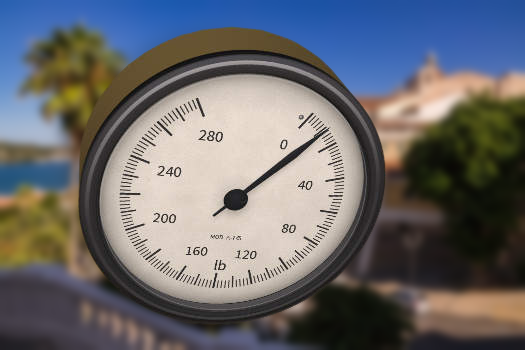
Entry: value=10 unit=lb
